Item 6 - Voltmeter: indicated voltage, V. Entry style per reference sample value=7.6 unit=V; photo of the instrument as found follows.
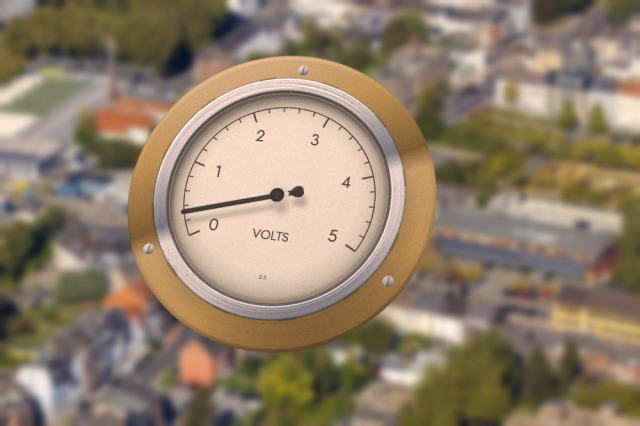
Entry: value=0.3 unit=V
